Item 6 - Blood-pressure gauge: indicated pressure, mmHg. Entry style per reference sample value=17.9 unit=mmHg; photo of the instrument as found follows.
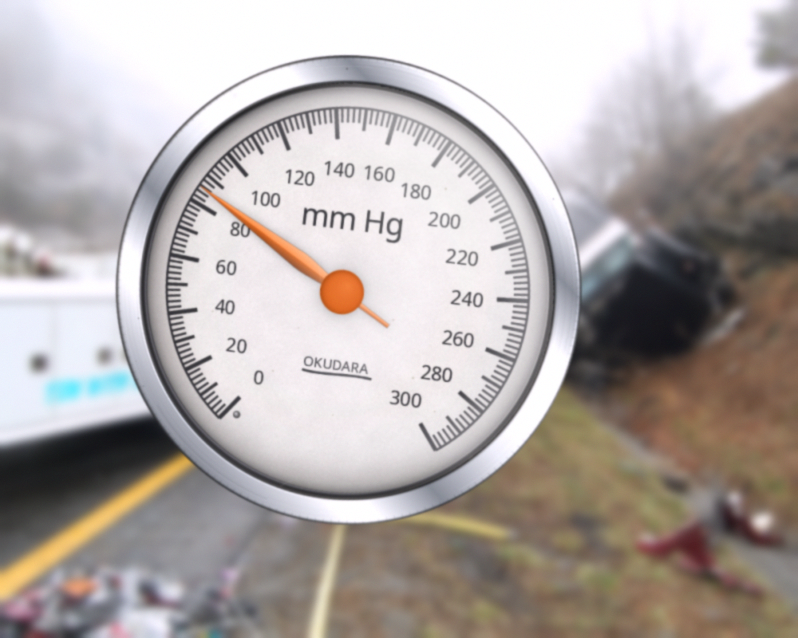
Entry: value=86 unit=mmHg
